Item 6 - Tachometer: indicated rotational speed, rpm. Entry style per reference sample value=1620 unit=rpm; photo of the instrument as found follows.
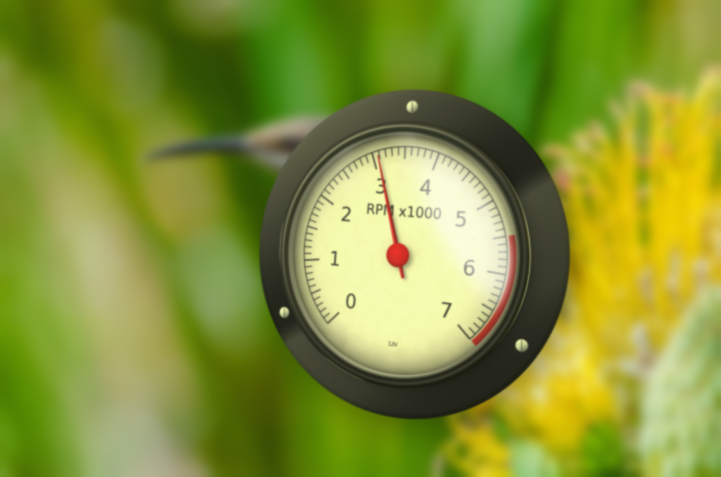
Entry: value=3100 unit=rpm
